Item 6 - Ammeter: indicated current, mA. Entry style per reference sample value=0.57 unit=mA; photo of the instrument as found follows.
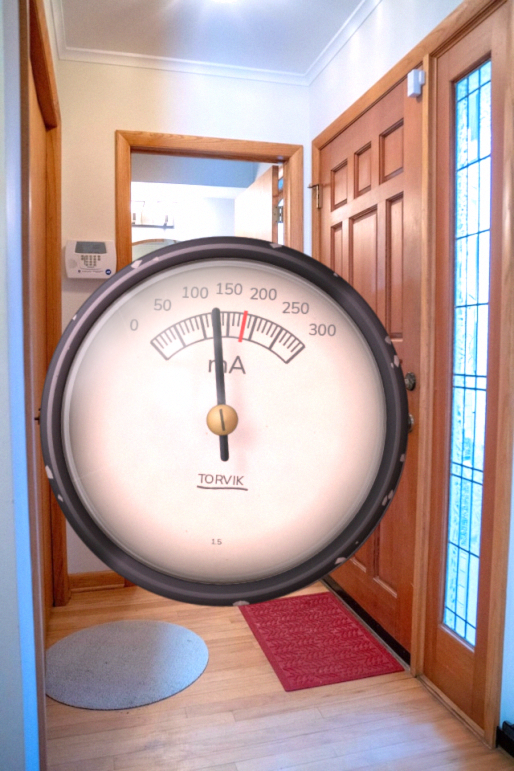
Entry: value=130 unit=mA
